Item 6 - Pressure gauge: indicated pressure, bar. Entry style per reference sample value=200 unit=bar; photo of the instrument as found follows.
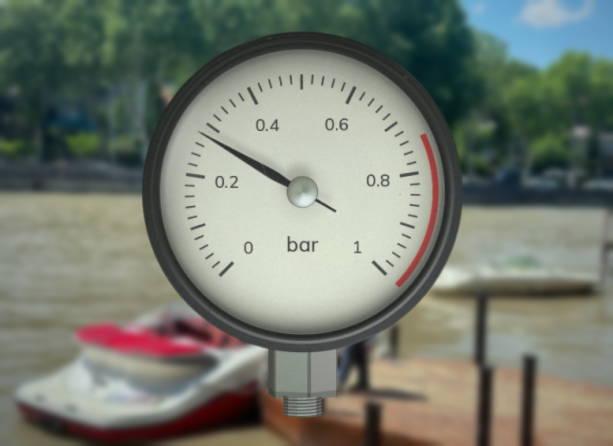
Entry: value=0.28 unit=bar
